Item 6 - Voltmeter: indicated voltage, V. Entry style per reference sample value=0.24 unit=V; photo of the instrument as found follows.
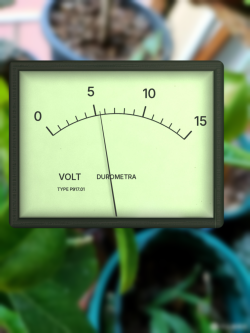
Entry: value=5.5 unit=V
